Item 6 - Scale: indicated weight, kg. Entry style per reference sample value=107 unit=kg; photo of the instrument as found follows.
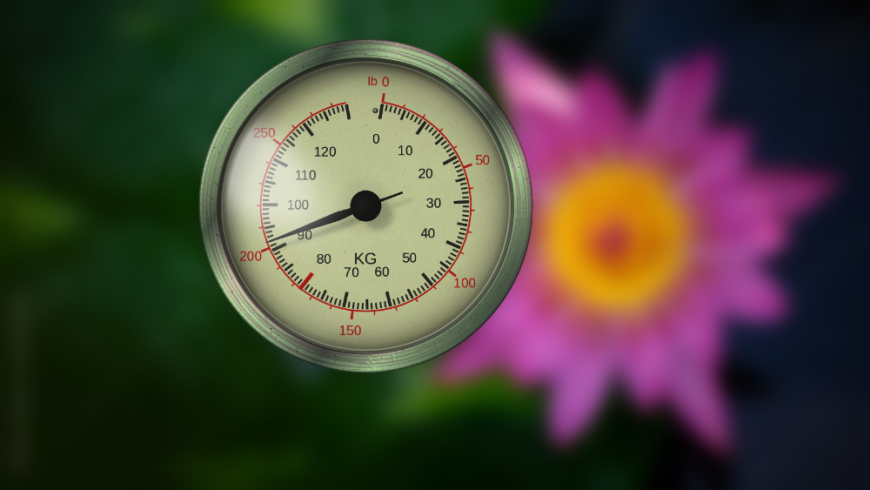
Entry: value=92 unit=kg
